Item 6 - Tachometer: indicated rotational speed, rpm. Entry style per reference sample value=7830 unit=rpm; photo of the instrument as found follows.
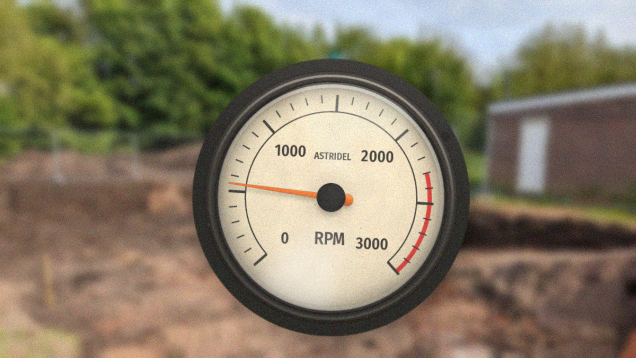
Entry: value=550 unit=rpm
